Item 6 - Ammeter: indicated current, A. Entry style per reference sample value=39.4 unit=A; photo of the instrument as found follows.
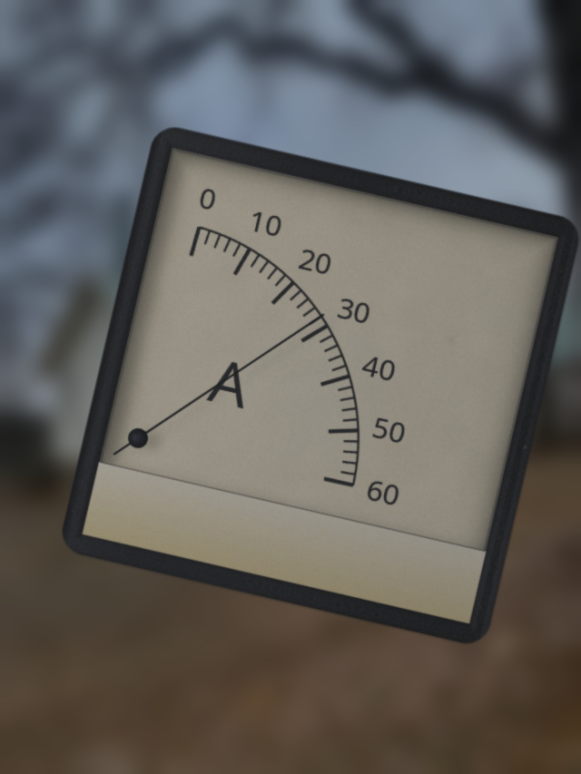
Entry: value=28 unit=A
